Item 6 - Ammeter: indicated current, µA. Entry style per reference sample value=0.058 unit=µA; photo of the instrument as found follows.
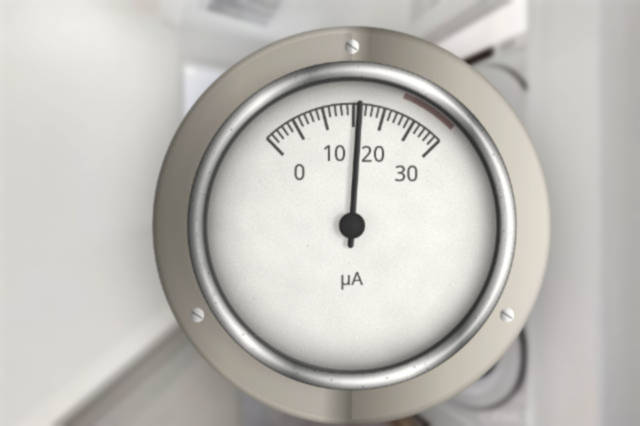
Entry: value=16 unit=µA
